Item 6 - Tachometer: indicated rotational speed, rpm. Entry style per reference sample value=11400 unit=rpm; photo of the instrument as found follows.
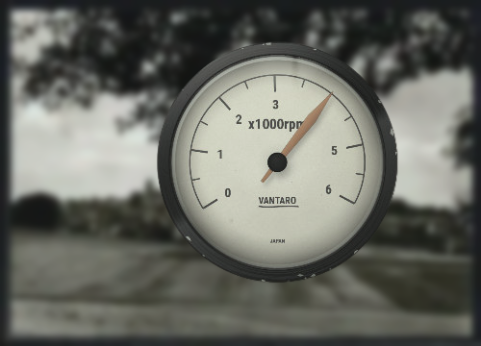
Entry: value=4000 unit=rpm
